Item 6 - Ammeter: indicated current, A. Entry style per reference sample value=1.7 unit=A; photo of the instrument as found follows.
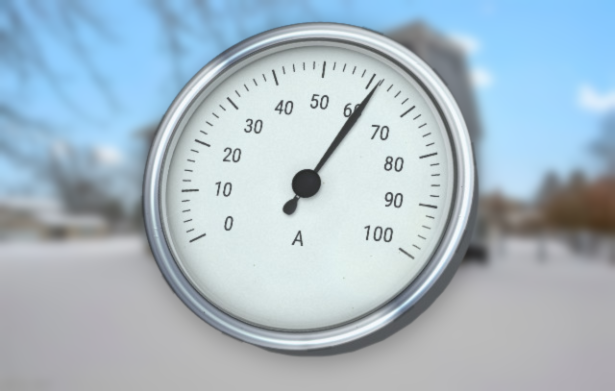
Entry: value=62 unit=A
